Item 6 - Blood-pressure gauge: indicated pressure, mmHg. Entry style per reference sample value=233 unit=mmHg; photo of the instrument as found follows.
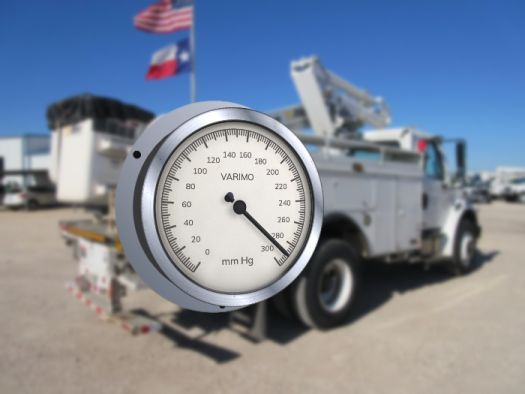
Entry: value=290 unit=mmHg
